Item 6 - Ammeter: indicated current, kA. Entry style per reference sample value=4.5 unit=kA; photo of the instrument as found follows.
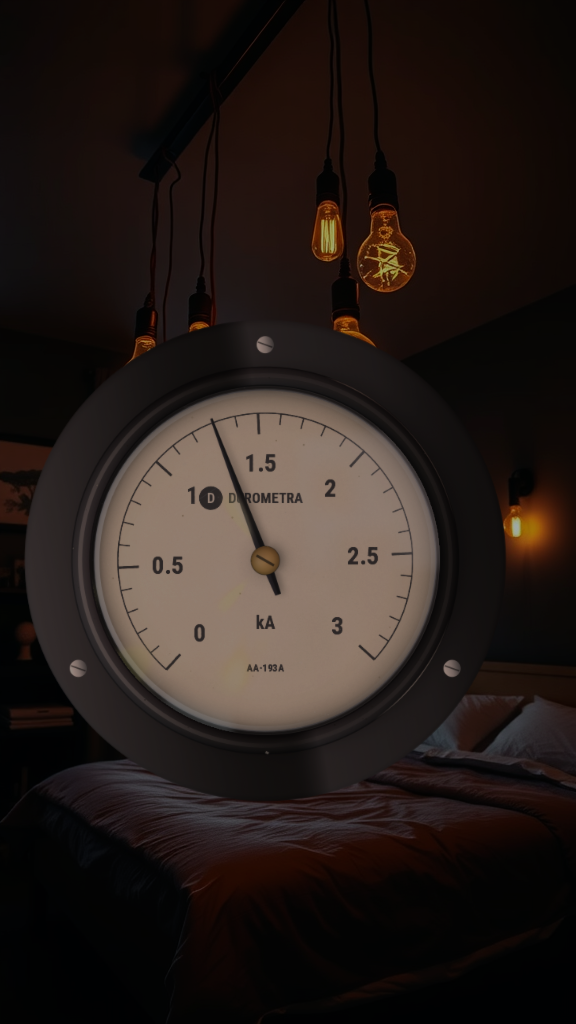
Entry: value=1.3 unit=kA
